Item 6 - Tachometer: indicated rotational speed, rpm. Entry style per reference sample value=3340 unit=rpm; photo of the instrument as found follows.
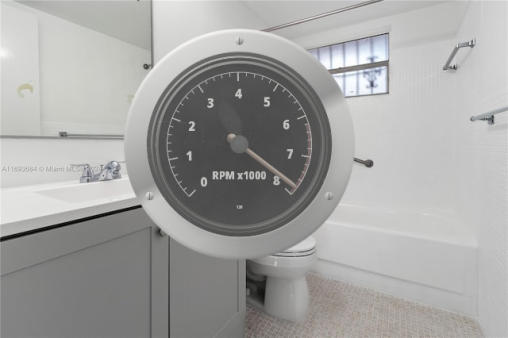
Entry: value=7800 unit=rpm
